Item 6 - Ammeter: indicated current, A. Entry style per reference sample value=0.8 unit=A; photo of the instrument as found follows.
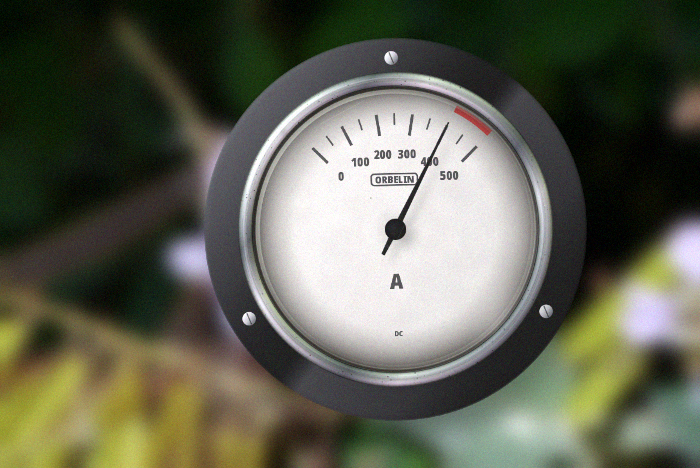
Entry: value=400 unit=A
